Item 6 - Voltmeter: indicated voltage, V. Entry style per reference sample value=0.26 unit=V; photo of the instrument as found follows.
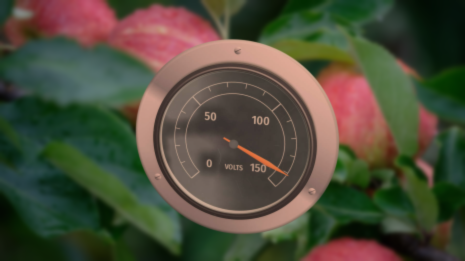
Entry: value=140 unit=V
